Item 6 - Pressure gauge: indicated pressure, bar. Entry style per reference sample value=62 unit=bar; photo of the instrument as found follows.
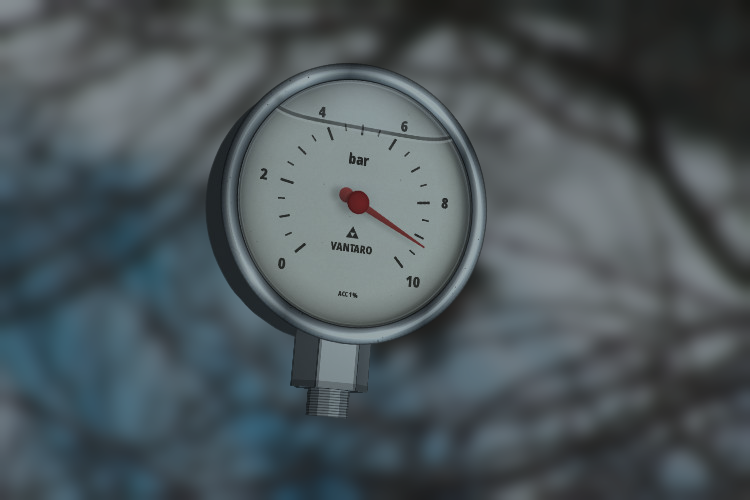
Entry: value=9.25 unit=bar
